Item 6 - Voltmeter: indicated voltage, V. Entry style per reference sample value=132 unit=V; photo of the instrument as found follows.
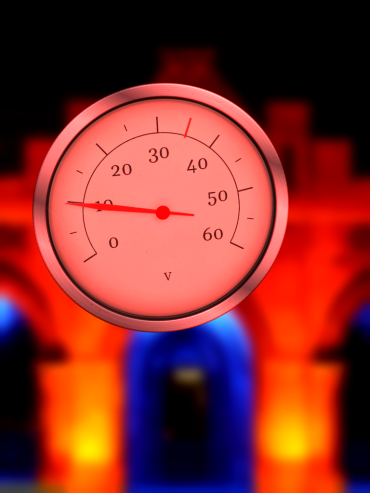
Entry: value=10 unit=V
